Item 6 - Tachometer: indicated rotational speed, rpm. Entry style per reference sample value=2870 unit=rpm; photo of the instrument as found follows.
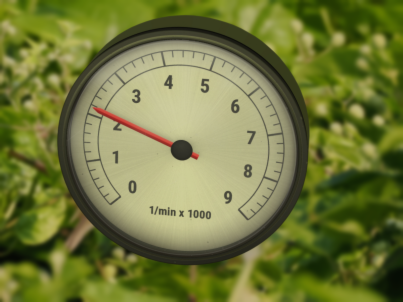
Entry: value=2200 unit=rpm
